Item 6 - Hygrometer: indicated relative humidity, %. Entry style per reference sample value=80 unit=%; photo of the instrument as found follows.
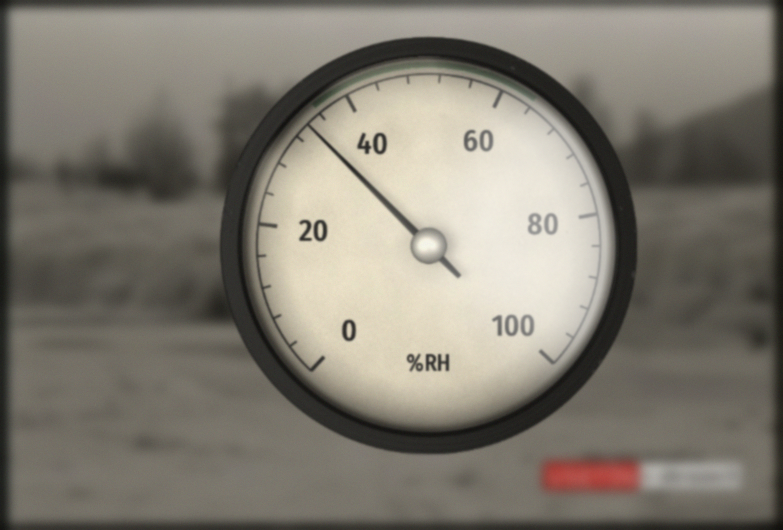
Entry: value=34 unit=%
